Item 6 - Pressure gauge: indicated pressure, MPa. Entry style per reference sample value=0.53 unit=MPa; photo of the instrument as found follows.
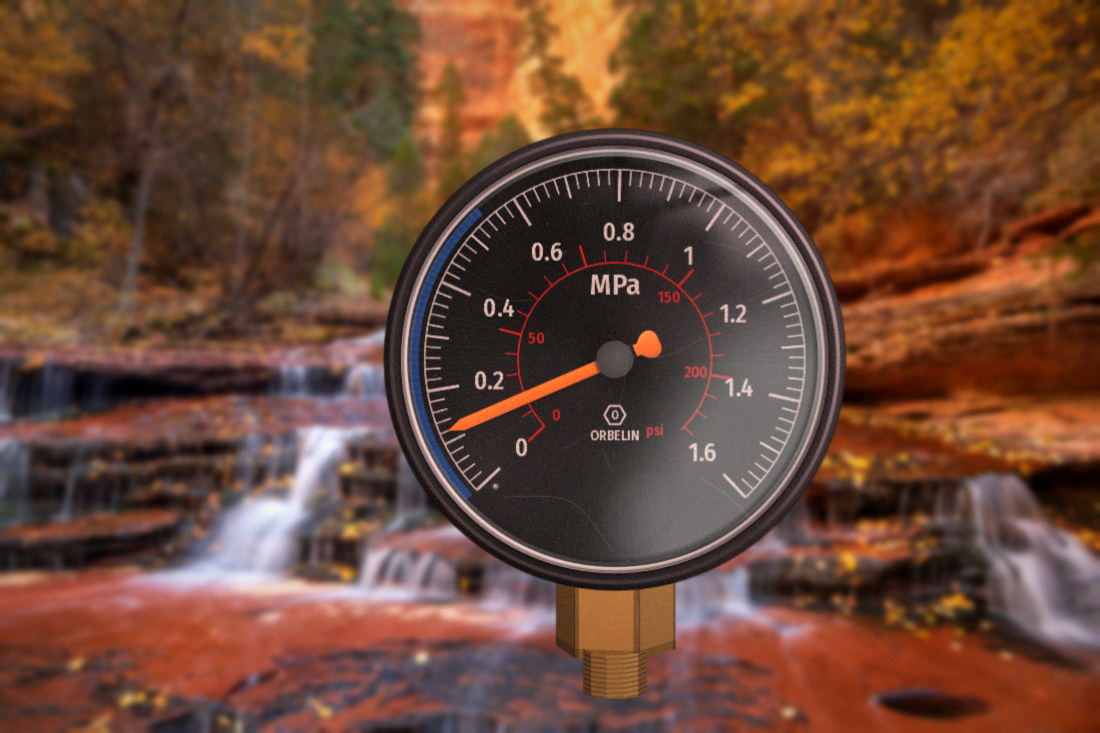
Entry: value=0.12 unit=MPa
